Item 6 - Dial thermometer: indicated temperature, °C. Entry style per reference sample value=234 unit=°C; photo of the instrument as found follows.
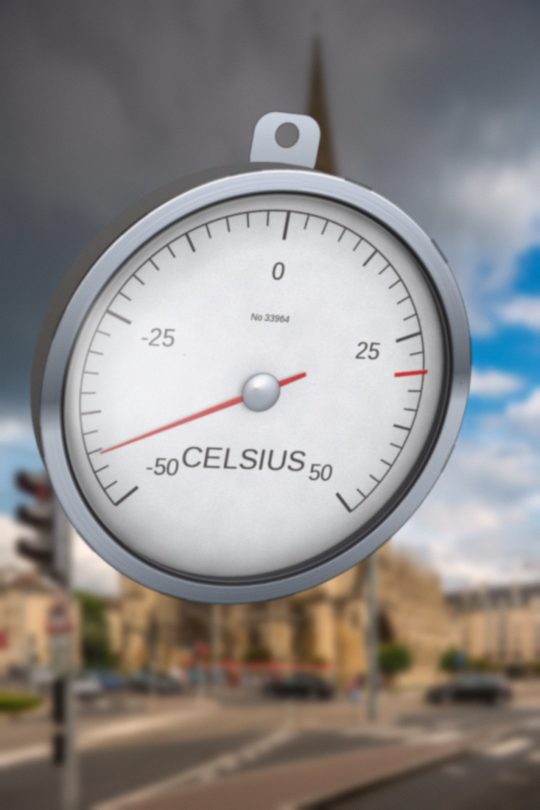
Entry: value=-42.5 unit=°C
